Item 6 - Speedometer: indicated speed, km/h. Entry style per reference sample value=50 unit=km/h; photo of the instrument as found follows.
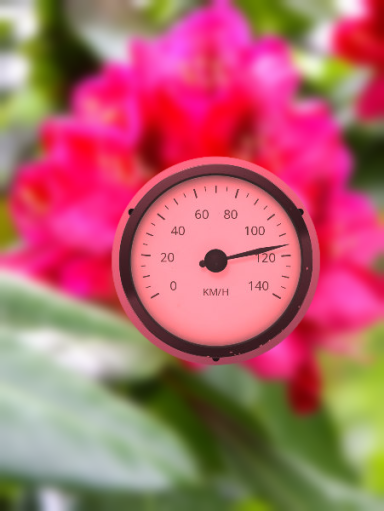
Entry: value=115 unit=km/h
